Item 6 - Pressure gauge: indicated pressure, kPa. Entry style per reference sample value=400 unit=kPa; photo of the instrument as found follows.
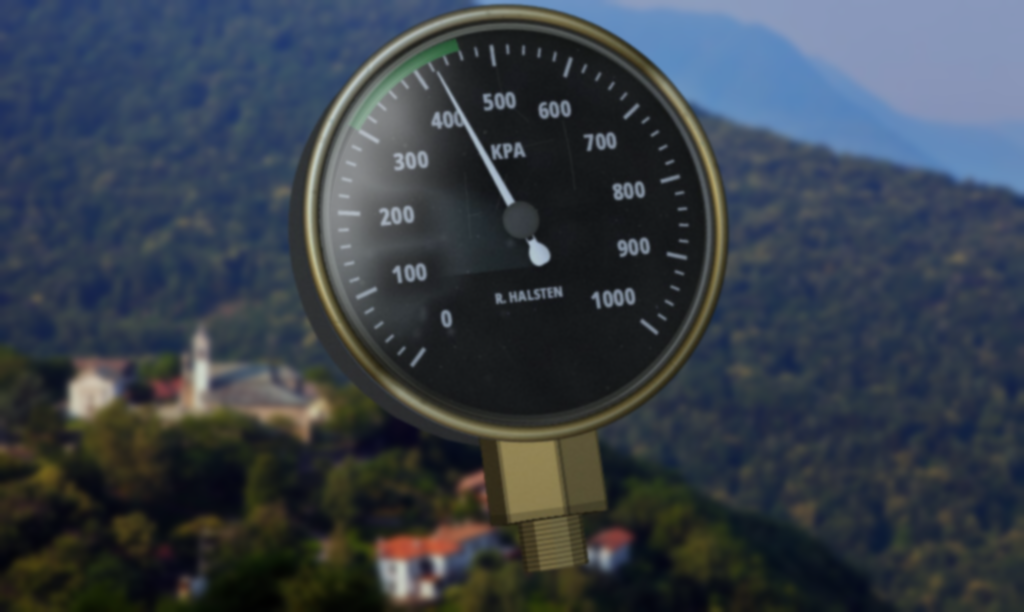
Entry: value=420 unit=kPa
